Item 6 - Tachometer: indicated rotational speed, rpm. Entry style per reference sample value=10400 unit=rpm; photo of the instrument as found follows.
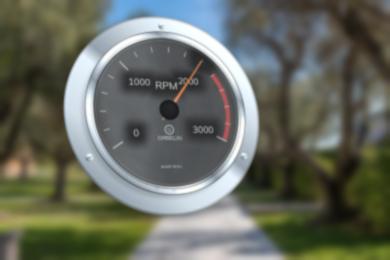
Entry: value=2000 unit=rpm
